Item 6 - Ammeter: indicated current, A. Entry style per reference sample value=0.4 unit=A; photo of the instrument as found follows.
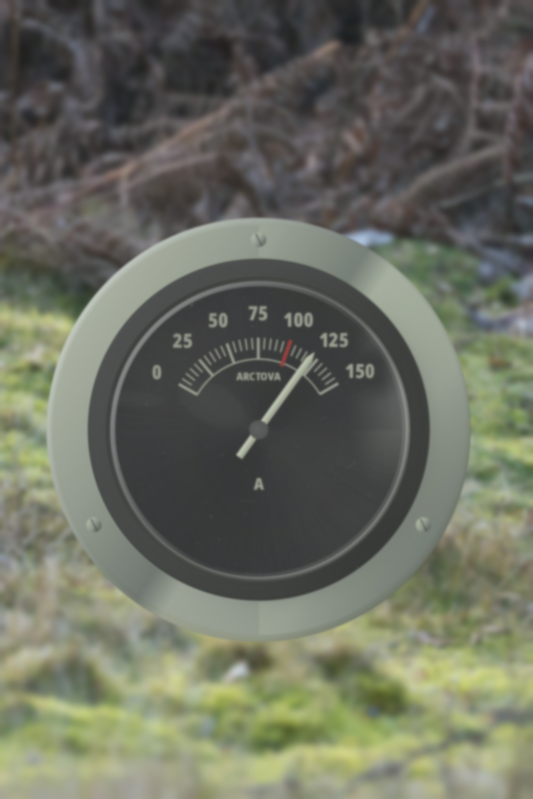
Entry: value=120 unit=A
